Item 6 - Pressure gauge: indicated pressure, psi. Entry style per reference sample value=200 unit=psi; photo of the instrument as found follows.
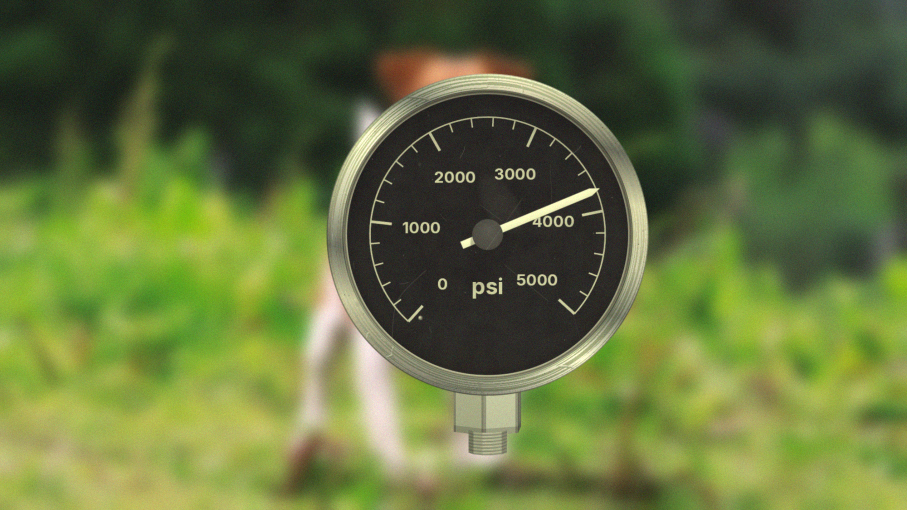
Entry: value=3800 unit=psi
